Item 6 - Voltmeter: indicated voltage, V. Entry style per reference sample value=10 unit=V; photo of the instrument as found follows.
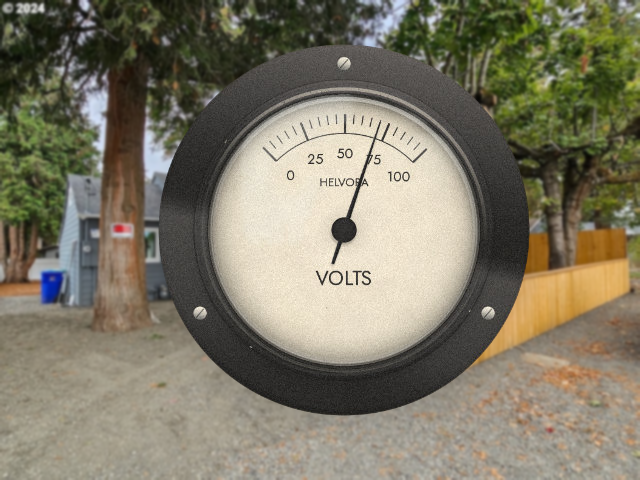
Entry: value=70 unit=V
